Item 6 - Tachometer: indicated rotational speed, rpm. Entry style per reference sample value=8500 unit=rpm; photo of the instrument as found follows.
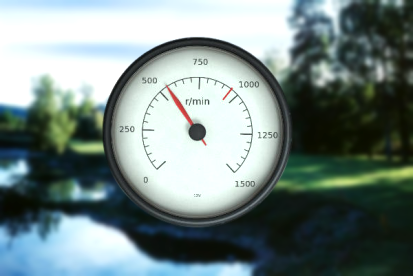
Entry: value=550 unit=rpm
